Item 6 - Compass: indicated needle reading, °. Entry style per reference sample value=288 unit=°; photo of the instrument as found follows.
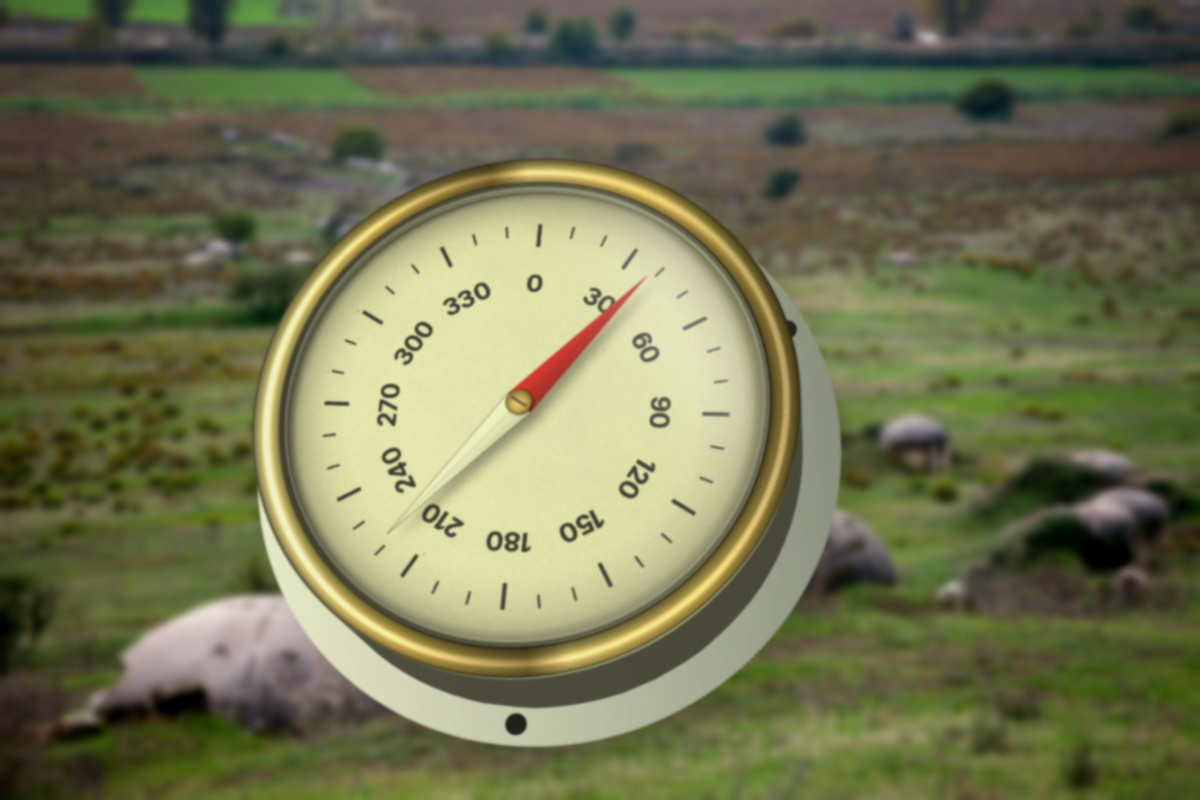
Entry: value=40 unit=°
